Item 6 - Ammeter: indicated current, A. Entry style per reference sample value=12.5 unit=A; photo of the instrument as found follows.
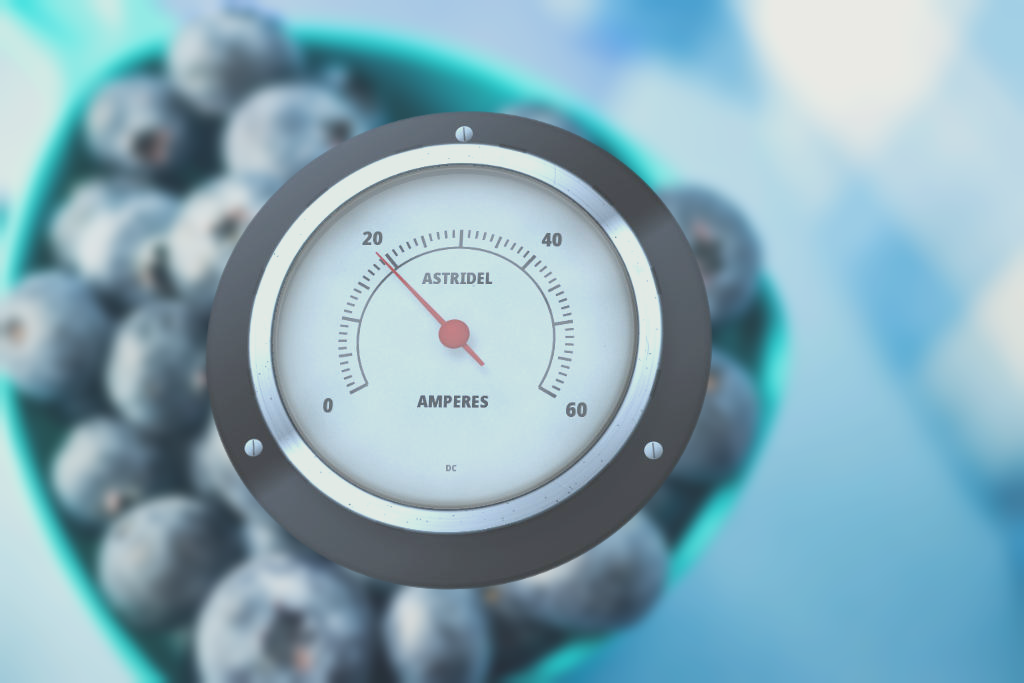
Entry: value=19 unit=A
